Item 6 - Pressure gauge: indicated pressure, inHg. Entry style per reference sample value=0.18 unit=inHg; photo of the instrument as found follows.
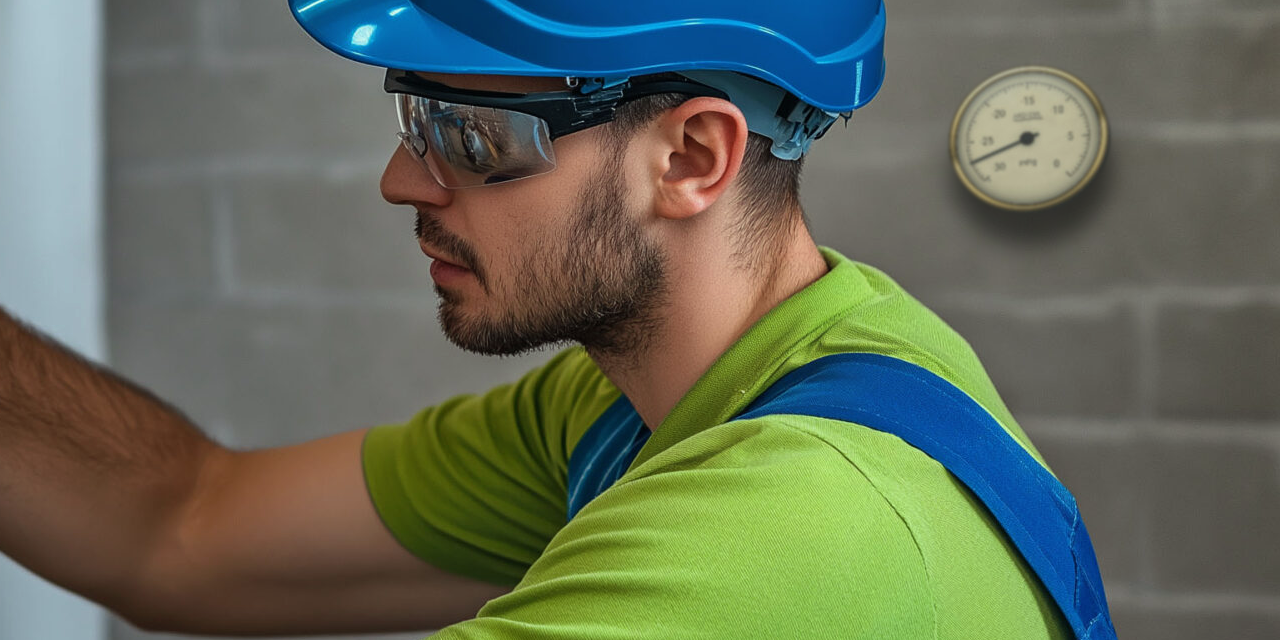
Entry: value=-27.5 unit=inHg
